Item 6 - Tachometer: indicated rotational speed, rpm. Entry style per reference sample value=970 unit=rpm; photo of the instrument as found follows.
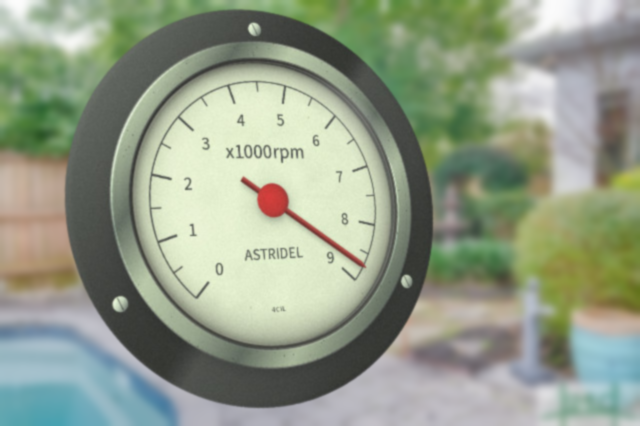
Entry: value=8750 unit=rpm
